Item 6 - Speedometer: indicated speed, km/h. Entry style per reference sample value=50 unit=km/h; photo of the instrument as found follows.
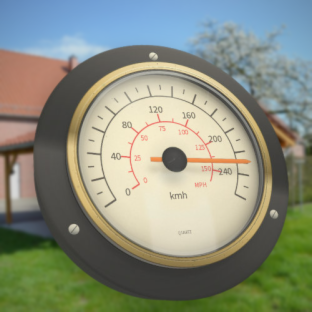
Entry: value=230 unit=km/h
